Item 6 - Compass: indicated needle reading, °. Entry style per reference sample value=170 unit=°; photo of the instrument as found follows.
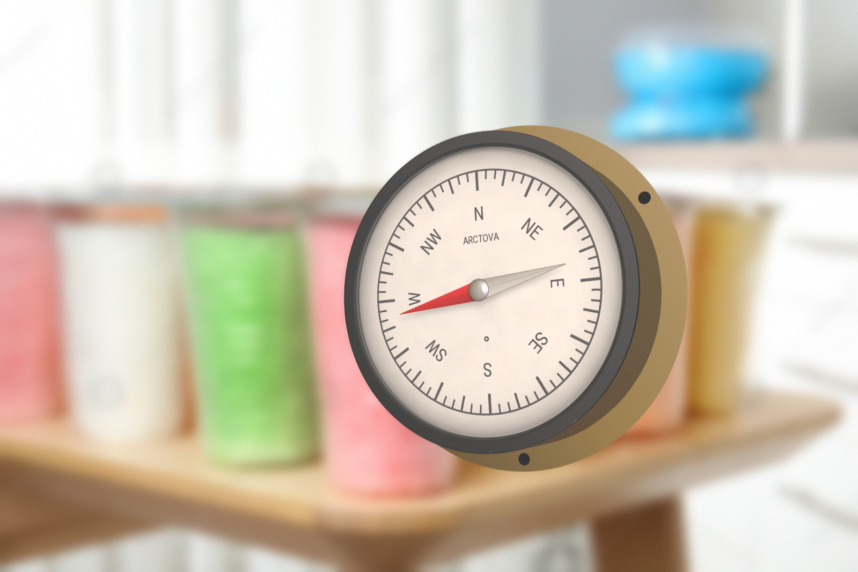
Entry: value=260 unit=°
